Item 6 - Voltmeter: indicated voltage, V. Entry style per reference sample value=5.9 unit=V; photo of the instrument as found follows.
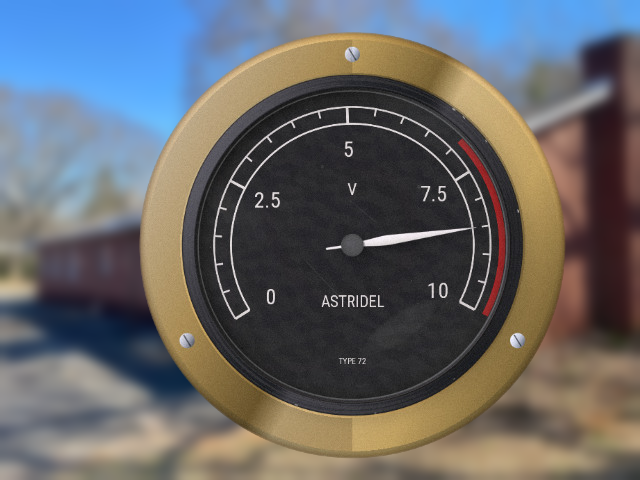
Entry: value=8.5 unit=V
